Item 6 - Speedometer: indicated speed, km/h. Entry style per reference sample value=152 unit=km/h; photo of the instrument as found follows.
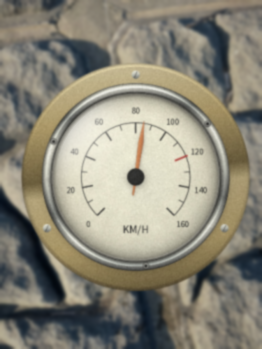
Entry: value=85 unit=km/h
